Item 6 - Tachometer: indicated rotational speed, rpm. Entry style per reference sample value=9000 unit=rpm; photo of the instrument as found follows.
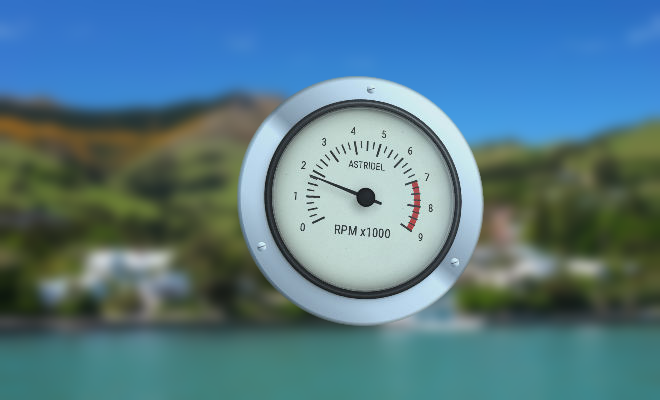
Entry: value=1750 unit=rpm
